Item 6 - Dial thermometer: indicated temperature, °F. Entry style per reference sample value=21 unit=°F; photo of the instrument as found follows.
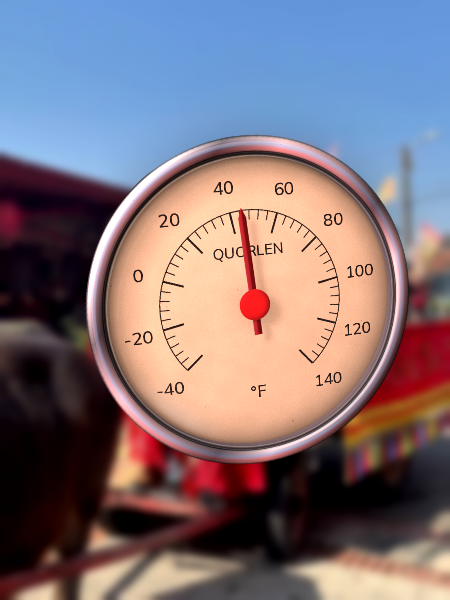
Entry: value=44 unit=°F
